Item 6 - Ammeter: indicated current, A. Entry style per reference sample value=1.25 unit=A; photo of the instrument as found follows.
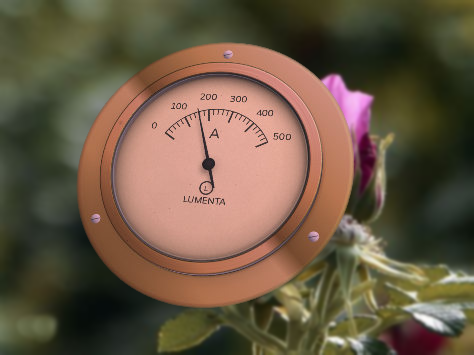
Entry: value=160 unit=A
